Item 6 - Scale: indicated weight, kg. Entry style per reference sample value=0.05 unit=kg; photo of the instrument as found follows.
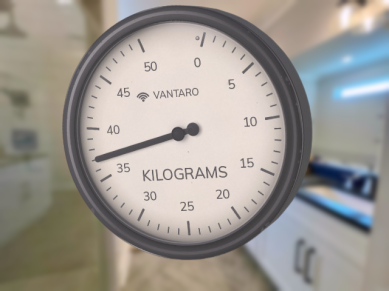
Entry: value=37 unit=kg
